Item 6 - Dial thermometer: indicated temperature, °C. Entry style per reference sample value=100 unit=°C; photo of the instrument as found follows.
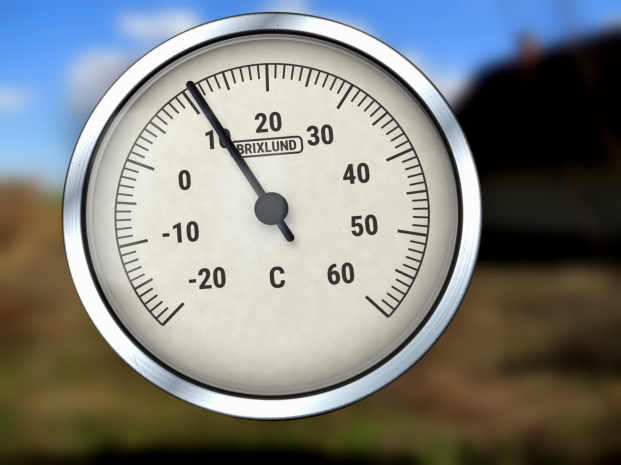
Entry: value=11 unit=°C
